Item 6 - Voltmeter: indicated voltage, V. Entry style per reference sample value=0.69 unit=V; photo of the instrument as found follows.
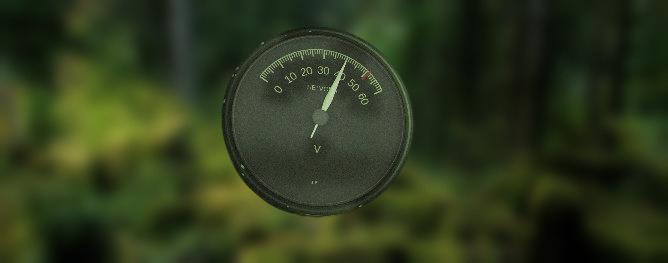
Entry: value=40 unit=V
